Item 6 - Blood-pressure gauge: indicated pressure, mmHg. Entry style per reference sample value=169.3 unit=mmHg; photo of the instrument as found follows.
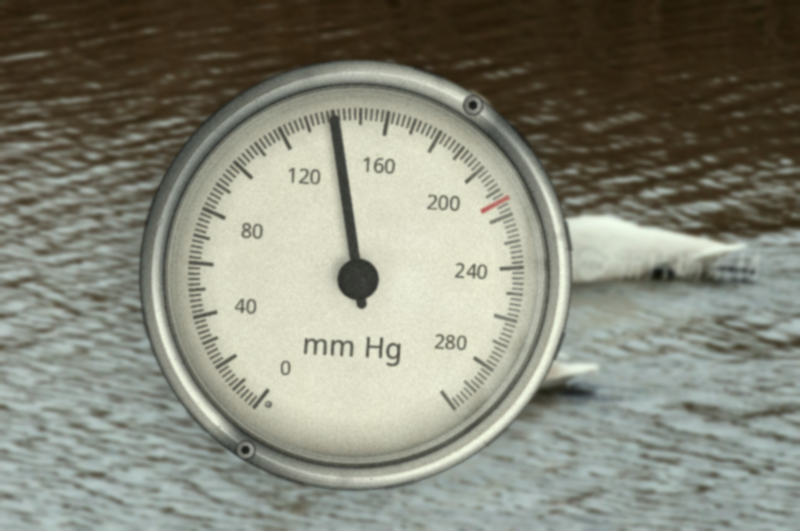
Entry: value=140 unit=mmHg
